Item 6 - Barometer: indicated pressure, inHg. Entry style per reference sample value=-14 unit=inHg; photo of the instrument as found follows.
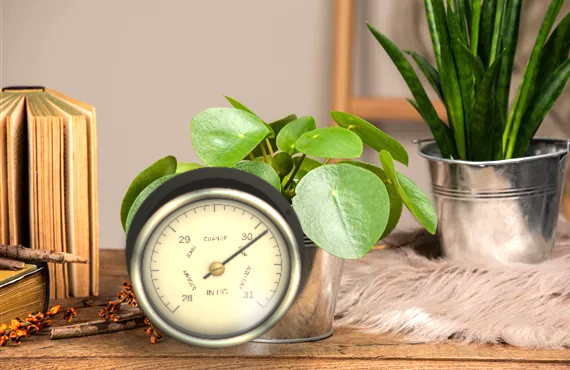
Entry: value=30.1 unit=inHg
